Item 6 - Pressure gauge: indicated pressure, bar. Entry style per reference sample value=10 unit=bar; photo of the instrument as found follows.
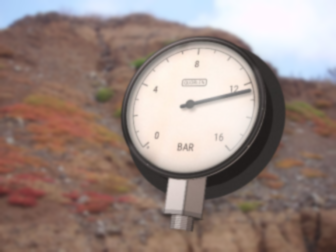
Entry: value=12.5 unit=bar
